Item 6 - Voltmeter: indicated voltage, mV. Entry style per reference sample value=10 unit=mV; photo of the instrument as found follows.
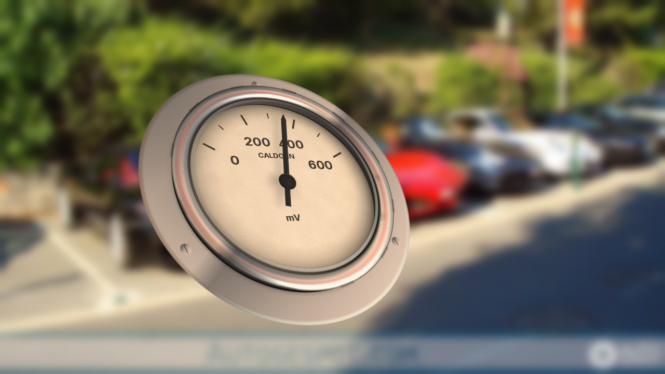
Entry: value=350 unit=mV
